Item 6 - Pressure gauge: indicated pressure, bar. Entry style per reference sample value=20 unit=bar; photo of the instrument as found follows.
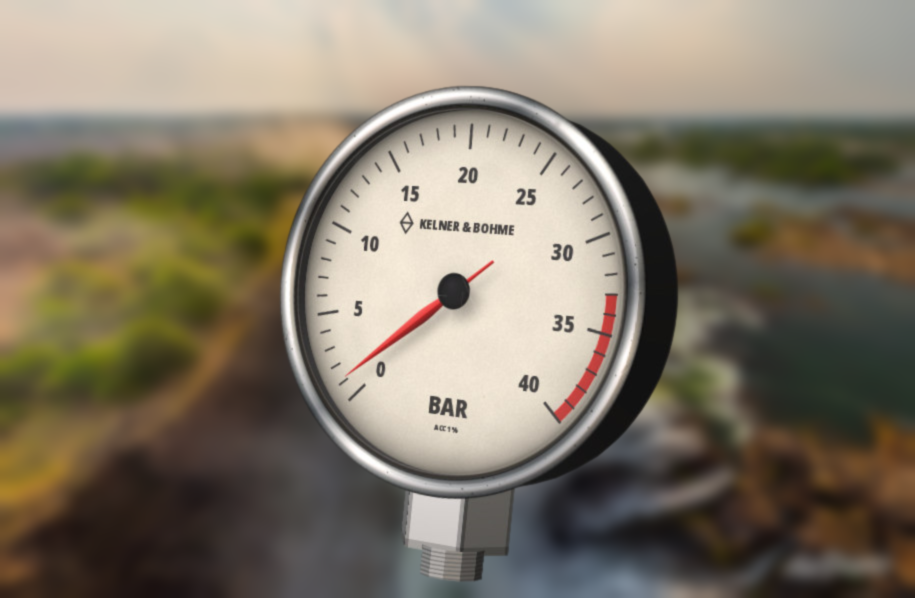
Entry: value=1 unit=bar
